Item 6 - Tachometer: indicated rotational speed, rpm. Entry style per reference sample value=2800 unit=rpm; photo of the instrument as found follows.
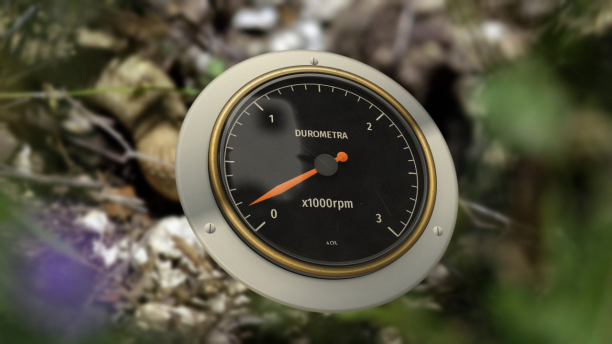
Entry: value=150 unit=rpm
